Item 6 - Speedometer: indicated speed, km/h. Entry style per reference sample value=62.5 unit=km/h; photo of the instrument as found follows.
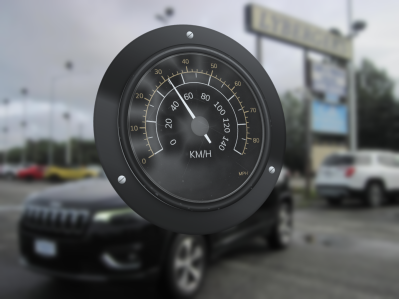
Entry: value=50 unit=km/h
